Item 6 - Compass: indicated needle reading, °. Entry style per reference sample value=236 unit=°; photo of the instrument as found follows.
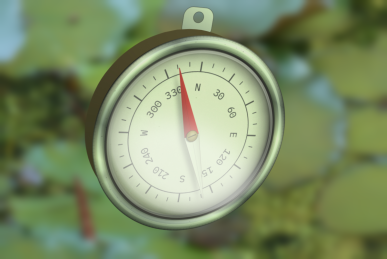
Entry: value=340 unit=°
